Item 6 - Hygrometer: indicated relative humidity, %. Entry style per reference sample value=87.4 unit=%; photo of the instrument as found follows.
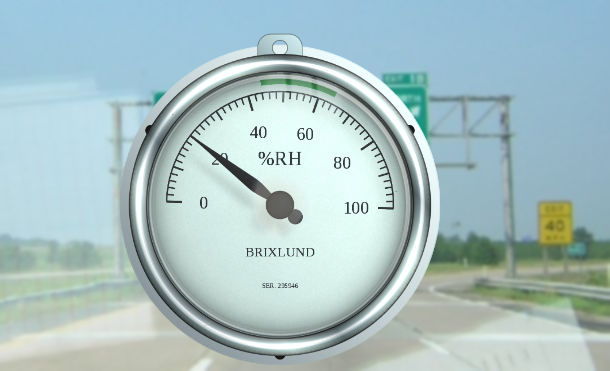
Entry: value=20 unit=%
